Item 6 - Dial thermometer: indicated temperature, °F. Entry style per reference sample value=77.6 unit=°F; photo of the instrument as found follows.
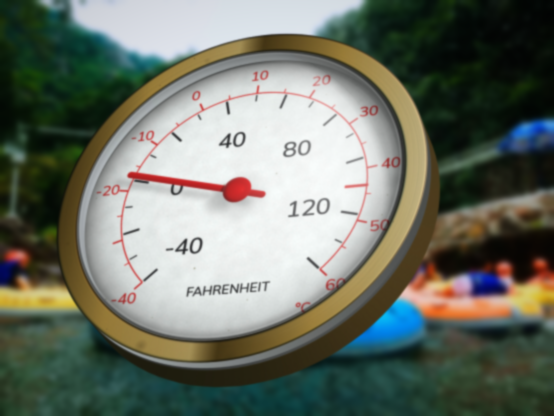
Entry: value=0 unit=°F
